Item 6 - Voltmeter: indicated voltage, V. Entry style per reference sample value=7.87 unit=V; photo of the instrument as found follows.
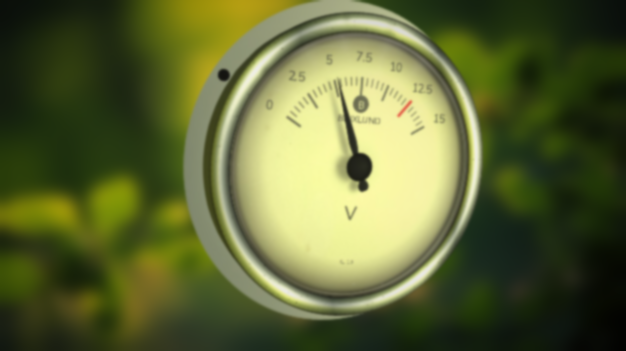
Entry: value=5 unit=V
